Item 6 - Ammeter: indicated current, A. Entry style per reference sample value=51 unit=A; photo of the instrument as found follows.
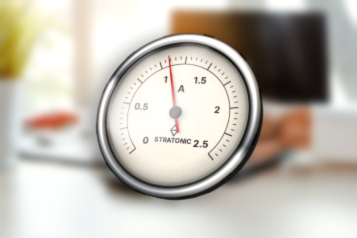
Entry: value=1.1 unit=A
